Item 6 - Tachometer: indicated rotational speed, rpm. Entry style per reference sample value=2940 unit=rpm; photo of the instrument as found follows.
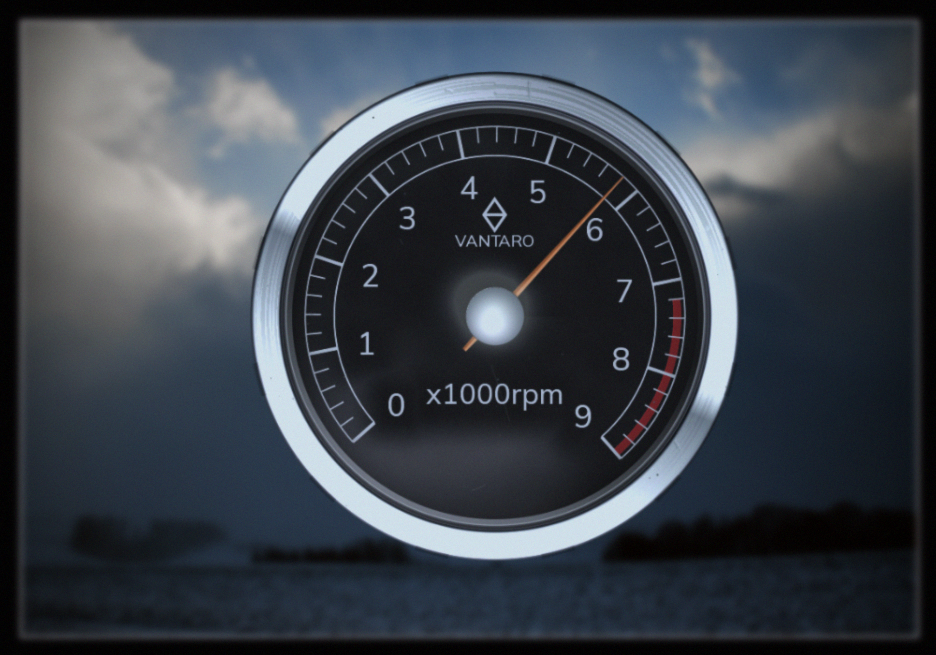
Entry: value=5800 unit=rpm
